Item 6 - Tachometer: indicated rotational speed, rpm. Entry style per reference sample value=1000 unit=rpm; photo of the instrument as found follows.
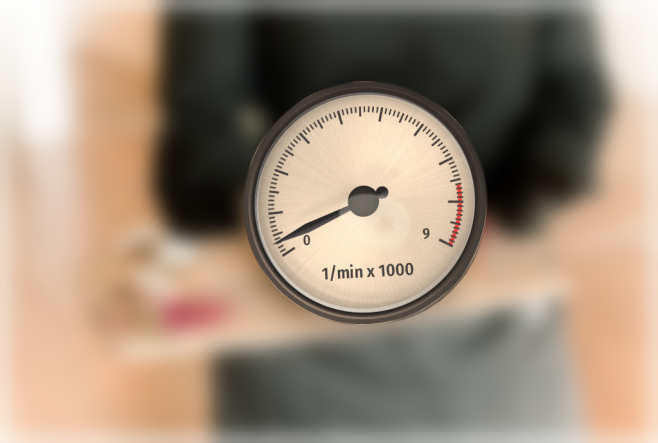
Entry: value=300 unit=rpm
